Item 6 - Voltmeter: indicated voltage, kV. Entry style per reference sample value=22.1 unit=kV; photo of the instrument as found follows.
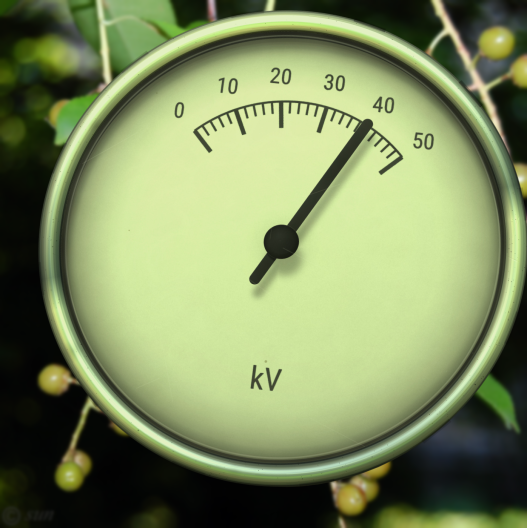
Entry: value=40 unit=kV
